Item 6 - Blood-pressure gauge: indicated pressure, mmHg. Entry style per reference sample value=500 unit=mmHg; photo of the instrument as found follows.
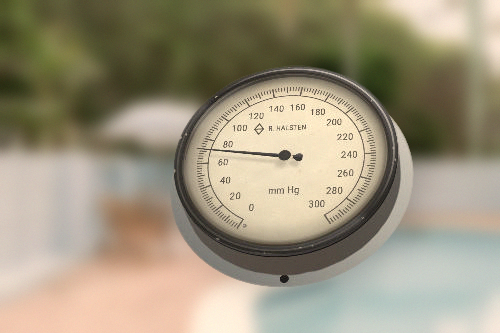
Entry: value=70 unit=mmHg
